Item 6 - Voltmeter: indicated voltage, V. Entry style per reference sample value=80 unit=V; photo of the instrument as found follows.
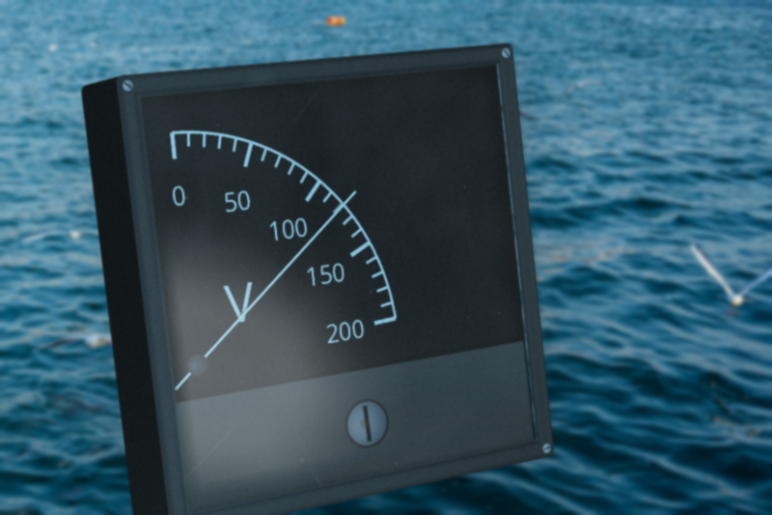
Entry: value=120 unit=V
